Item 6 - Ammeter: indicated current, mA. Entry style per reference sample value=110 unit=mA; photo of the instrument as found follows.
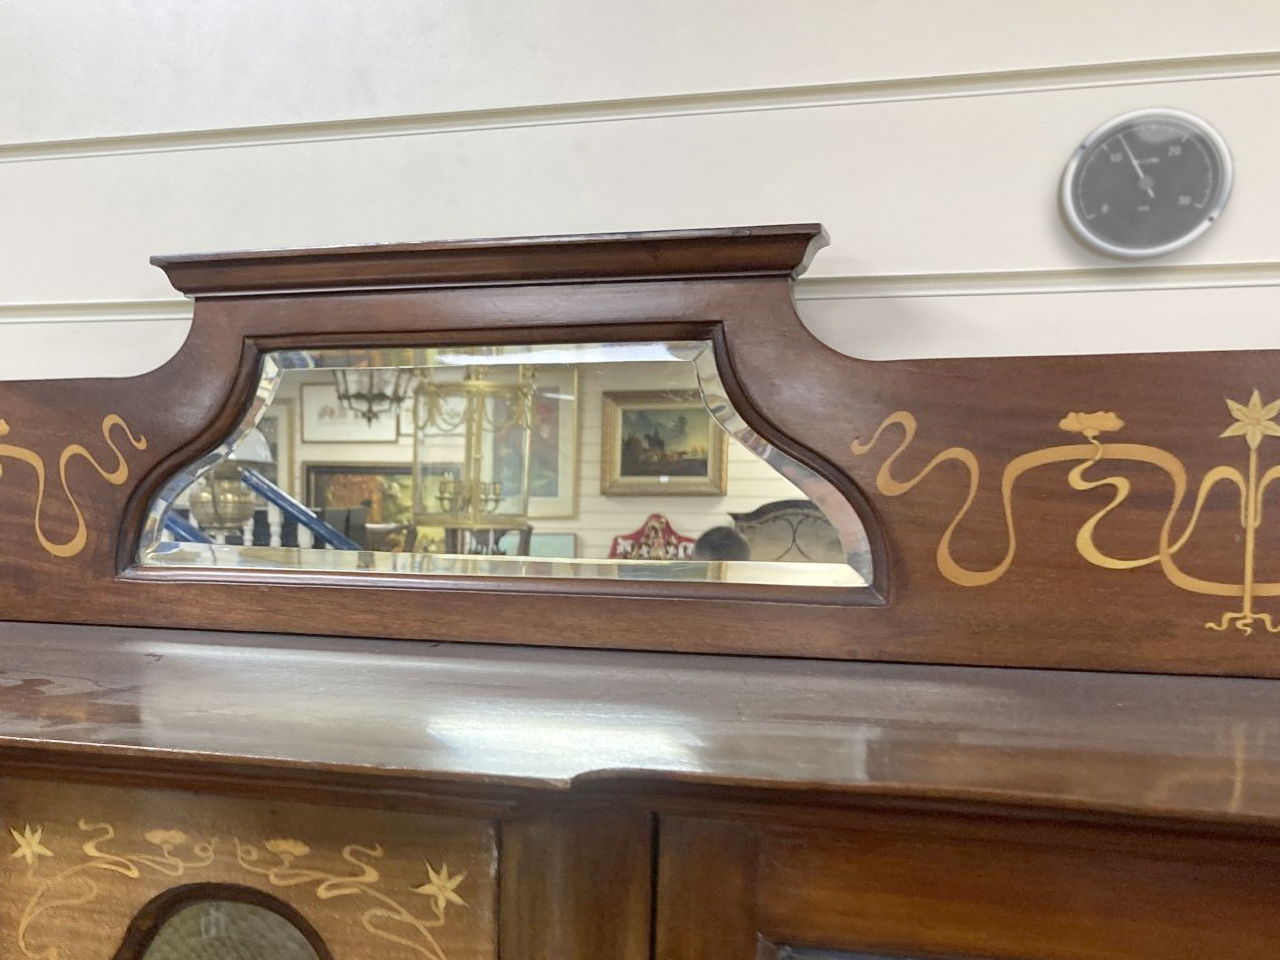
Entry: value=12 unit=mA
